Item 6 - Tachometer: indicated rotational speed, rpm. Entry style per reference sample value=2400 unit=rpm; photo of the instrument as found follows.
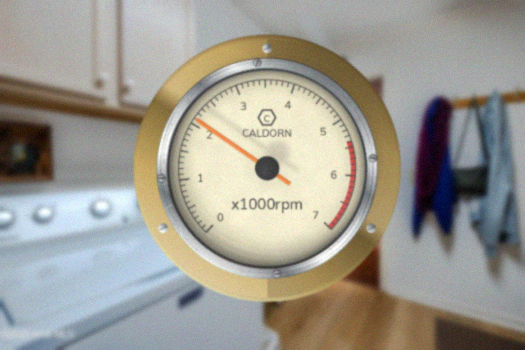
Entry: value=2100 unit=rpm
